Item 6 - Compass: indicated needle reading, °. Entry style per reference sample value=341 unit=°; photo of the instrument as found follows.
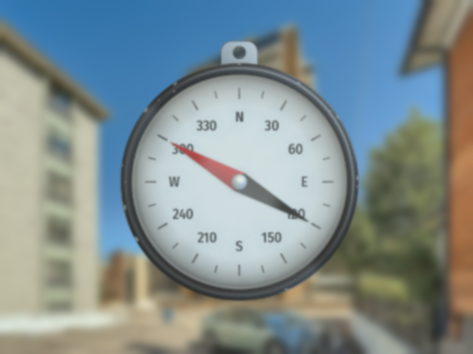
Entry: value=300 unit=°
